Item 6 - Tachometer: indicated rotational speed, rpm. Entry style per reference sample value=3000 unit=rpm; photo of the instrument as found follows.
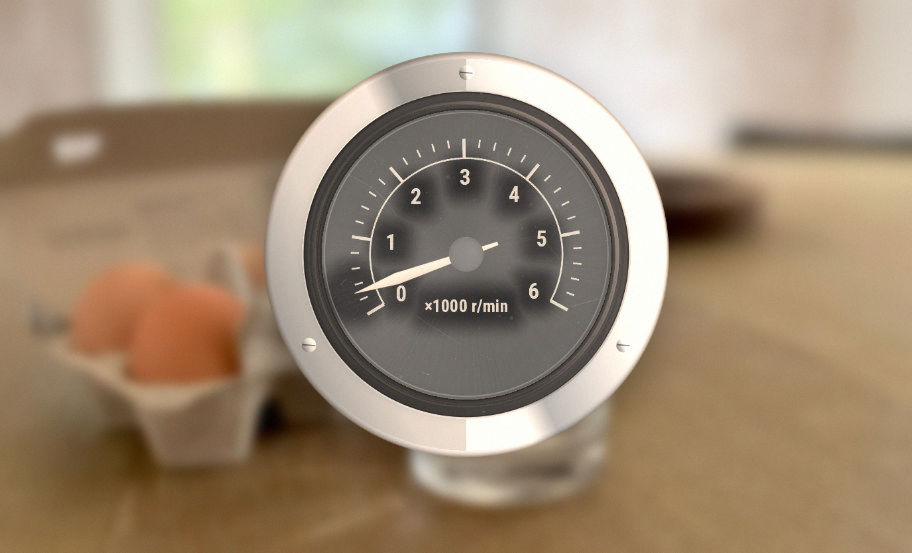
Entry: value=300 unit=rpm
